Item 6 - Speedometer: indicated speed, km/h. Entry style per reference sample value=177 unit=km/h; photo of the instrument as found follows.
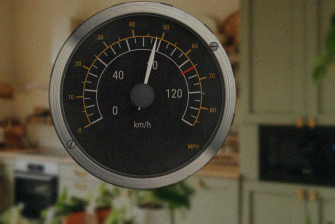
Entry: value=77.5 unit=km/h
